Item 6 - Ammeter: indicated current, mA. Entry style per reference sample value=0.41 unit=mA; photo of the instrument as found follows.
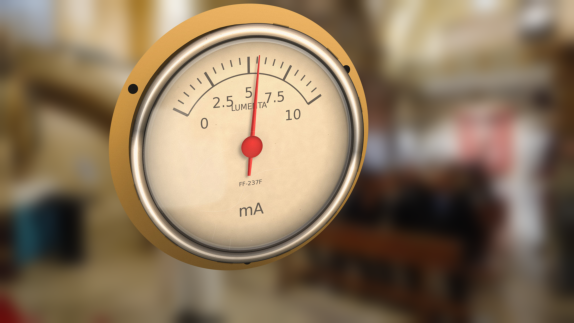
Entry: value=5.5 unit=mA
